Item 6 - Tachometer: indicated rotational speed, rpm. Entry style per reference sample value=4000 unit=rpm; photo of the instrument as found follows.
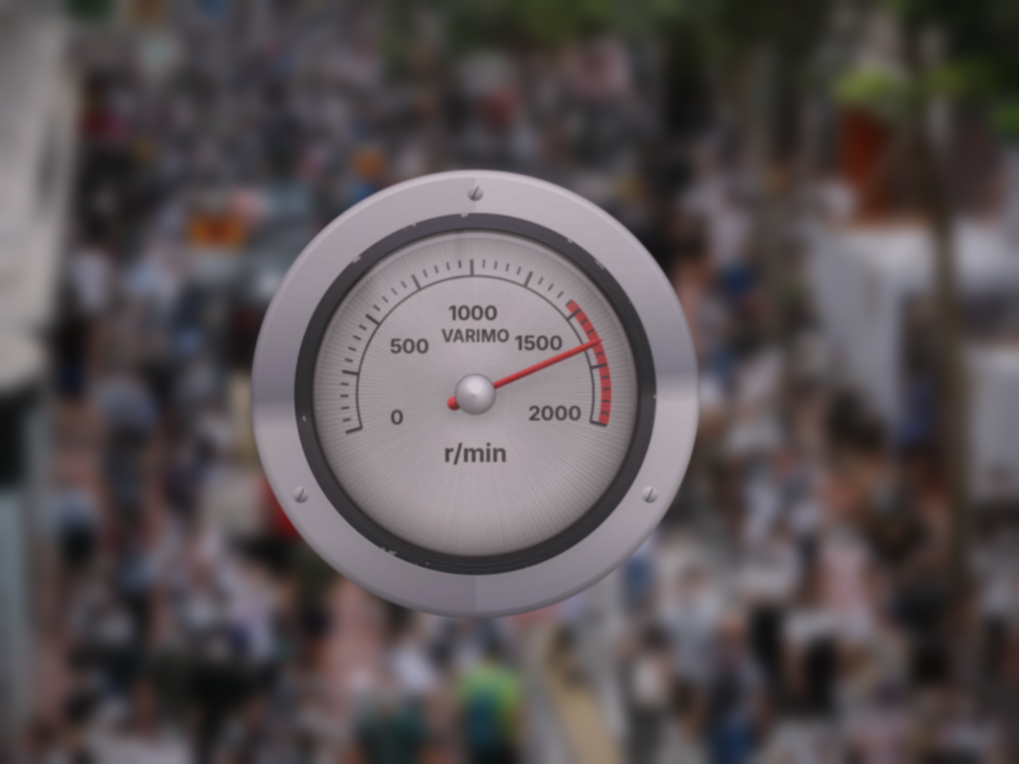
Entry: value=1650 unit=rpm
